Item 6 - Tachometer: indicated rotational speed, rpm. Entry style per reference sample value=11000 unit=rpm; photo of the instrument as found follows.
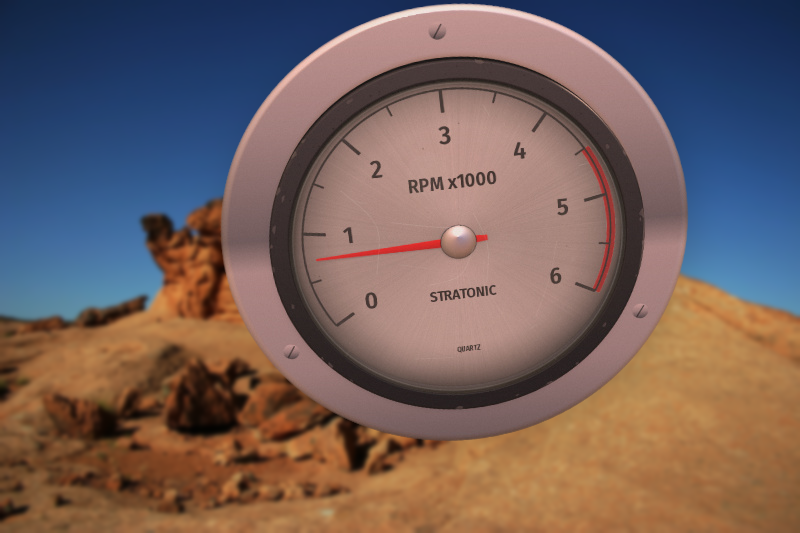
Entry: value=750 unit=rpm
